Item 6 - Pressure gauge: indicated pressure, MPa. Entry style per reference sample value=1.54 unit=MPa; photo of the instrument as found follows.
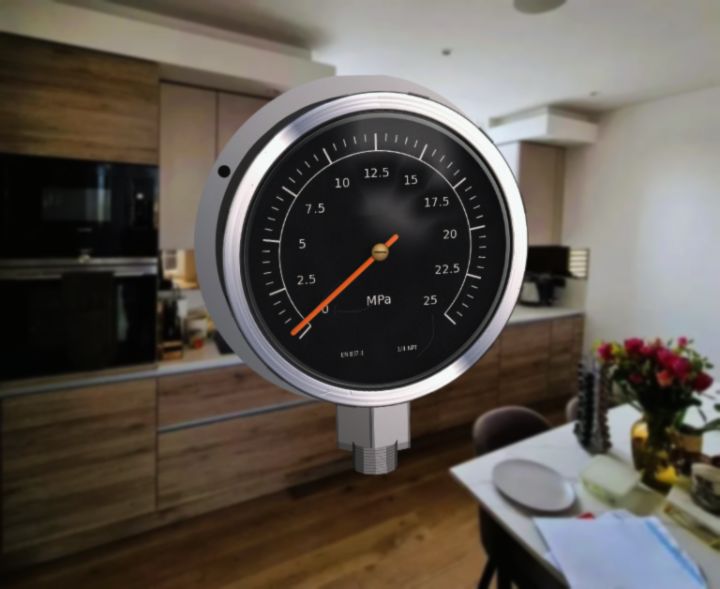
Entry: value=0.5 unit=MPa
